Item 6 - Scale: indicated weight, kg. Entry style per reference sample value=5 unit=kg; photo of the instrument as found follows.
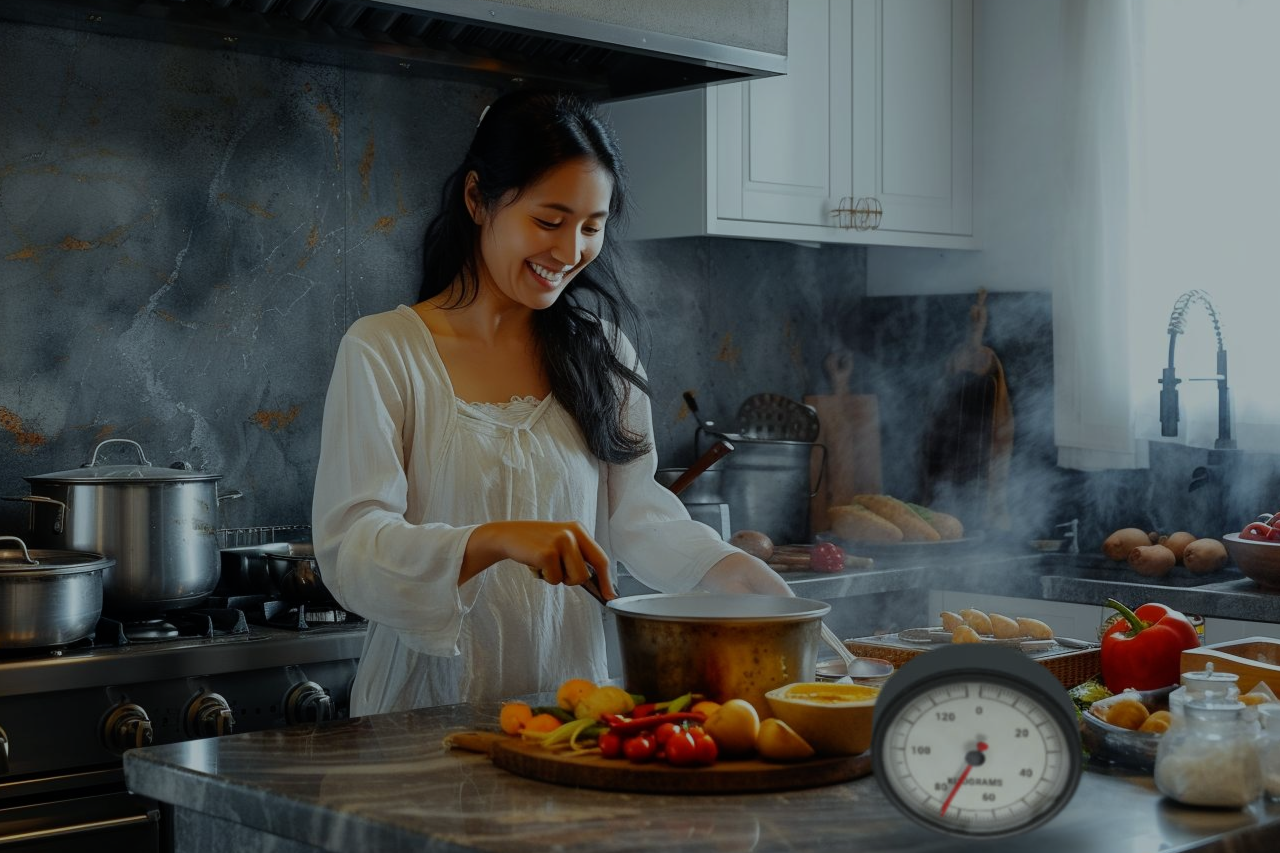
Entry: value=75 unit=kg
